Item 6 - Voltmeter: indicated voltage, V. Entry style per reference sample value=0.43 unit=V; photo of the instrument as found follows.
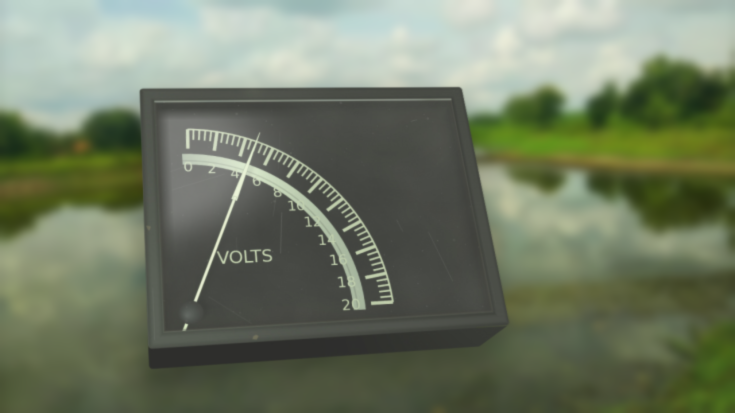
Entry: value=4.8 unit=V
